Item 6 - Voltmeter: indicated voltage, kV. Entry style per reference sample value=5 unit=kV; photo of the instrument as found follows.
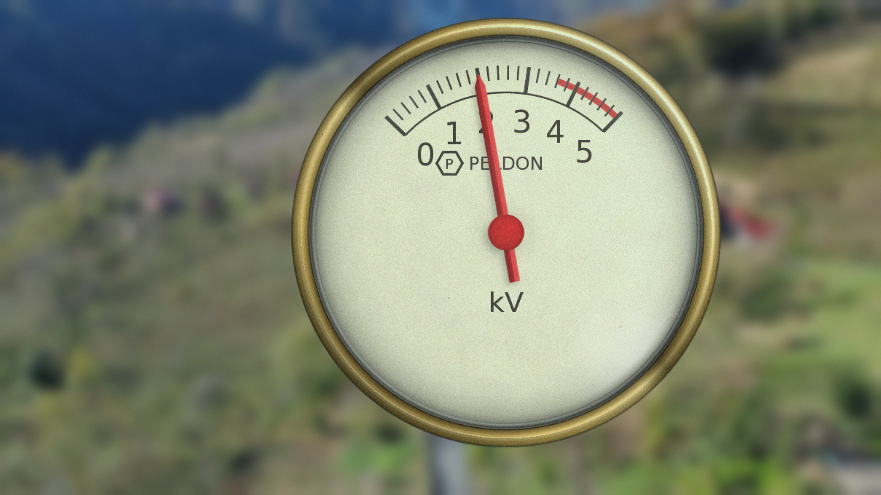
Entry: value=2 unit=kV
